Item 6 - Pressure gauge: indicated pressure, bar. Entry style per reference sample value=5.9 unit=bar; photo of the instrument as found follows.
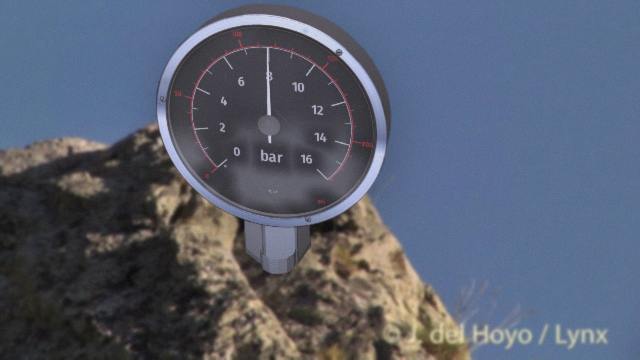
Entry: value=8 unit=bar
